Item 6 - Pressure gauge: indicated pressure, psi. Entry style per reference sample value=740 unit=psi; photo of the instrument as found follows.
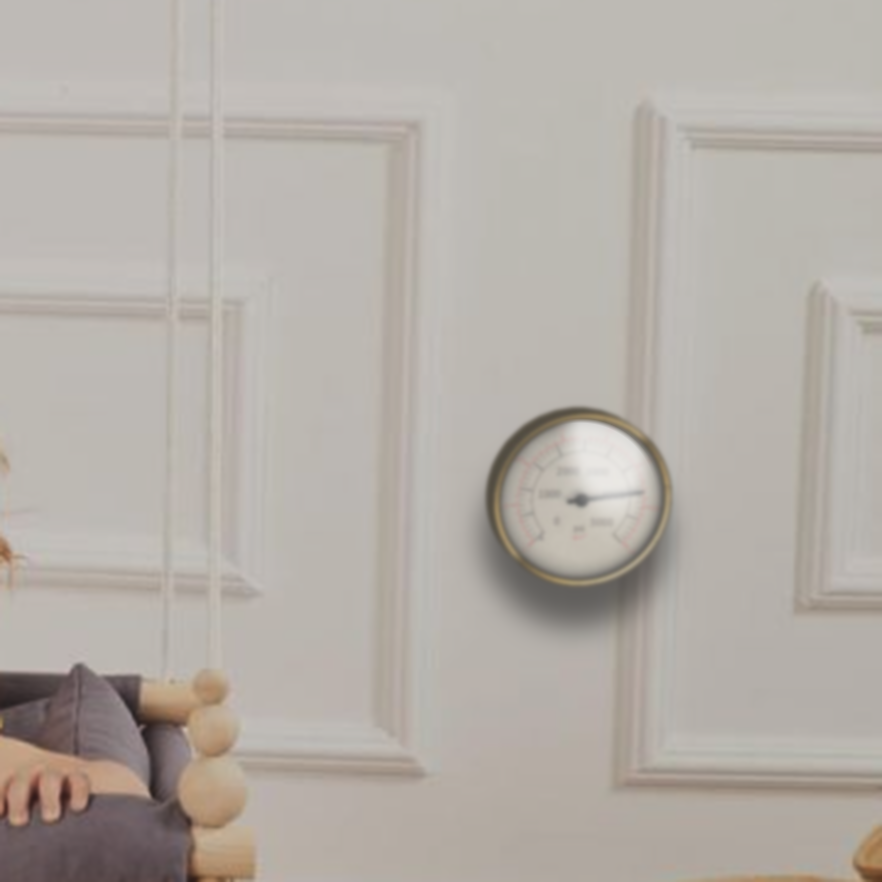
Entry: value=4000 unit=psi
